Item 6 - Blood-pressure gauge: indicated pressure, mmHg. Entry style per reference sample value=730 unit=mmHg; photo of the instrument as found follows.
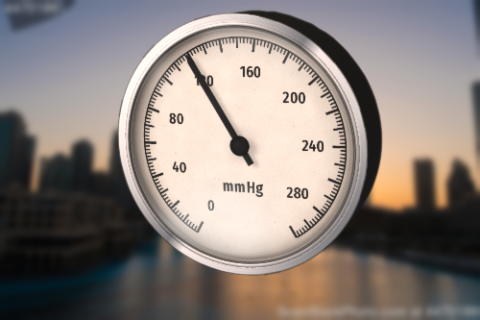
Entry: value=120 unit=mmHg
